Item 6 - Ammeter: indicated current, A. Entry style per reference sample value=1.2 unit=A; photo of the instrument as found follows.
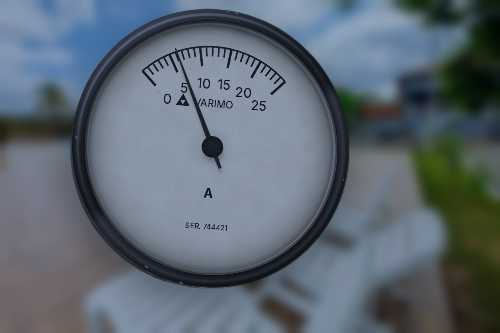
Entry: value=6 unit=A
